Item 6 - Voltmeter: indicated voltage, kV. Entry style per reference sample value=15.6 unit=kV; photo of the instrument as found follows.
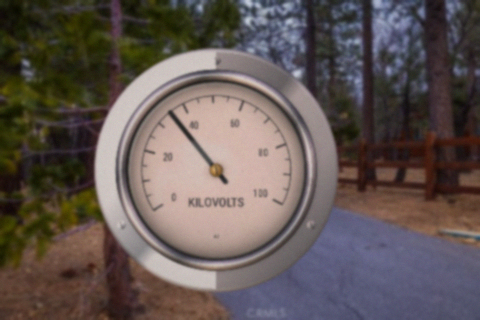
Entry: value=35 unit=kV
